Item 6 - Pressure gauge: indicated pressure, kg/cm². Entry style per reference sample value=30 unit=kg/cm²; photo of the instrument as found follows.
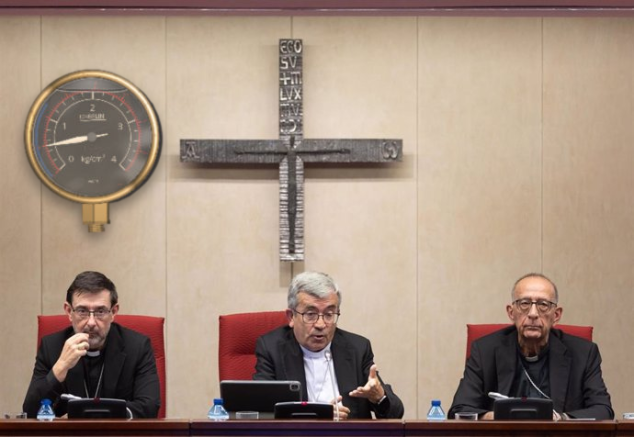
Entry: value=0.5 unit=kg/cm²
